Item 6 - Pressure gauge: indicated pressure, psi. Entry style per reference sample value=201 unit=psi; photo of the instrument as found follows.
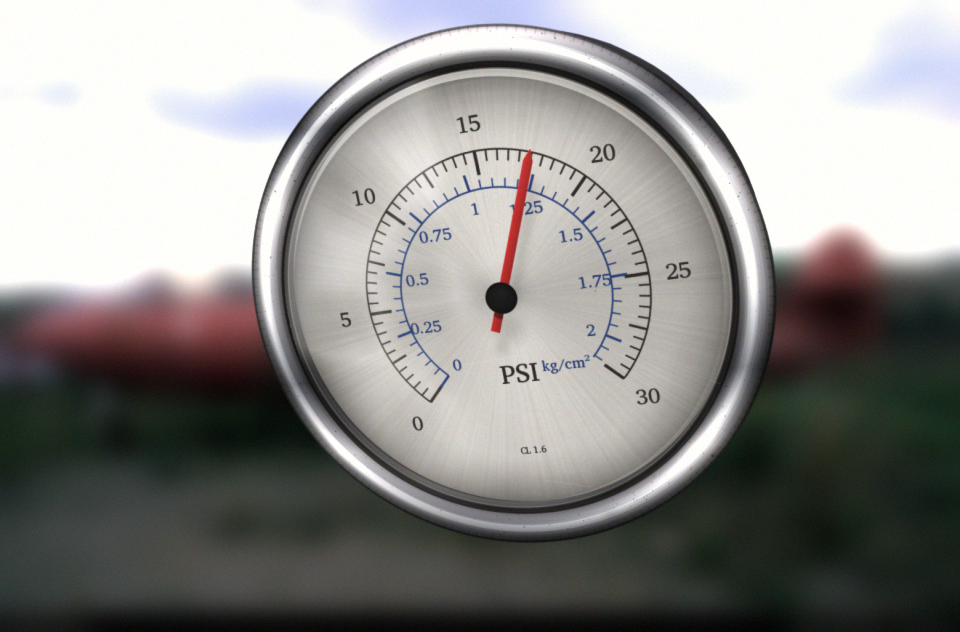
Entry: value=17.5 unit=psi
